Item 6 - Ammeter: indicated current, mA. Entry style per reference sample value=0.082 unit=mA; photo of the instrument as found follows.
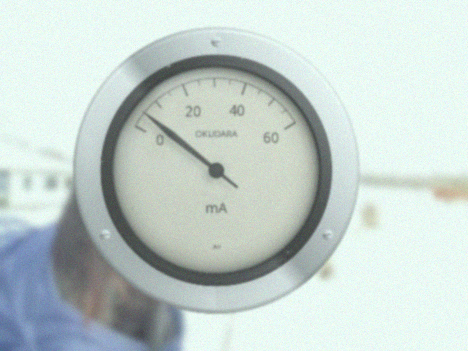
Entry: value=5 unit=mA
